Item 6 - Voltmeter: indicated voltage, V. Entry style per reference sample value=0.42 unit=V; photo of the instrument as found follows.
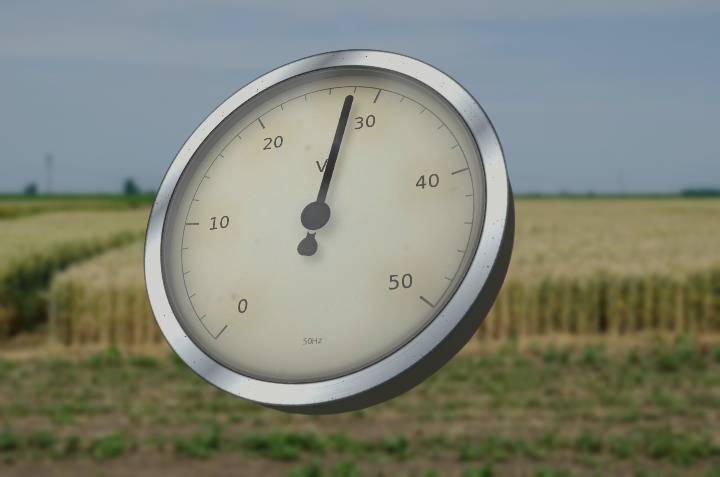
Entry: value=28 unit=V
